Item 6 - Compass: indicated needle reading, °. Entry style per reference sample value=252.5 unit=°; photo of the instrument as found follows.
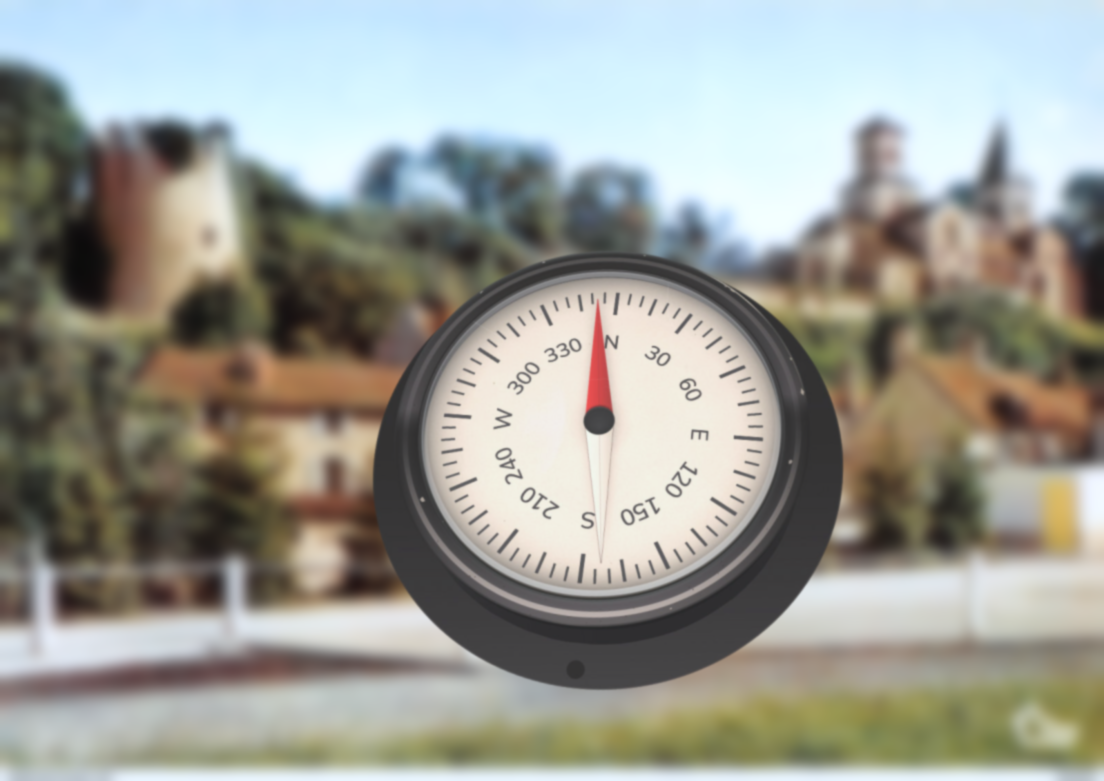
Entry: value=352.5 unit=°
